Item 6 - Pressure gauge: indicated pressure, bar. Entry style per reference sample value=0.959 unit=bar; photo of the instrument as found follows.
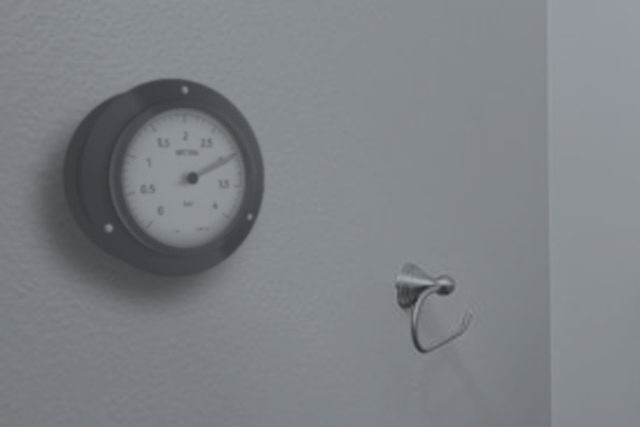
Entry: value=3 unit=bar
